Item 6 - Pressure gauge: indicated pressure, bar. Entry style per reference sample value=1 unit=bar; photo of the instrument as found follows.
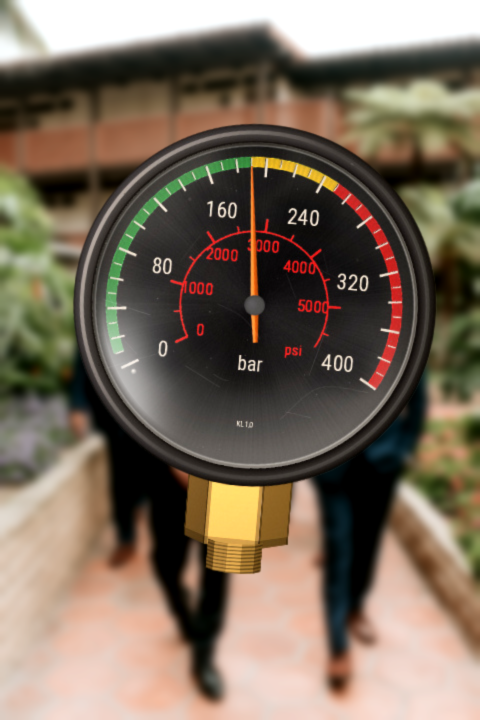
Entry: value=190 unit=bar
